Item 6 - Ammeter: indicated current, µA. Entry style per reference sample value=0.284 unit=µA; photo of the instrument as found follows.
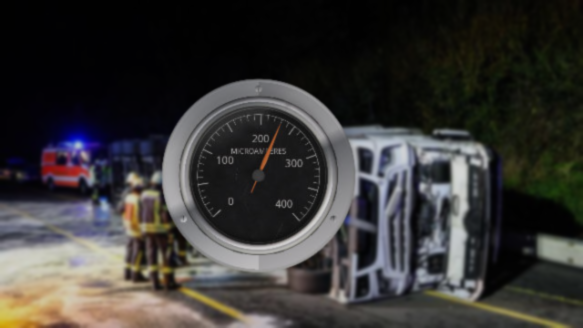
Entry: value=230 unit=µA
